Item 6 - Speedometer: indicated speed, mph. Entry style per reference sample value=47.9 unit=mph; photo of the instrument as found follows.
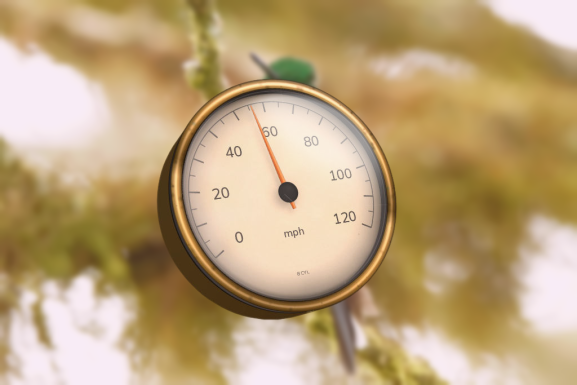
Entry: value=55 unit=mph
